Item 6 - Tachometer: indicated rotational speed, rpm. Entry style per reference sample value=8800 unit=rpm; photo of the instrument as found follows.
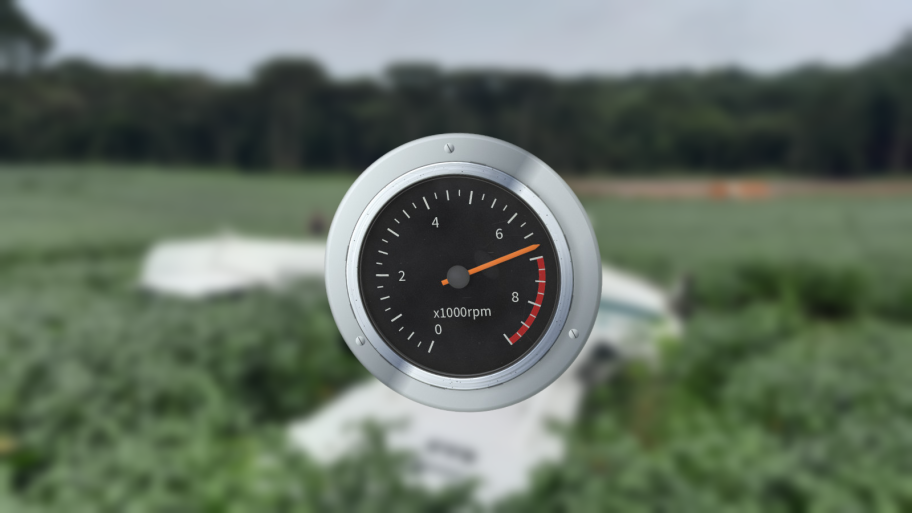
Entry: value=6750 unit=rpm
